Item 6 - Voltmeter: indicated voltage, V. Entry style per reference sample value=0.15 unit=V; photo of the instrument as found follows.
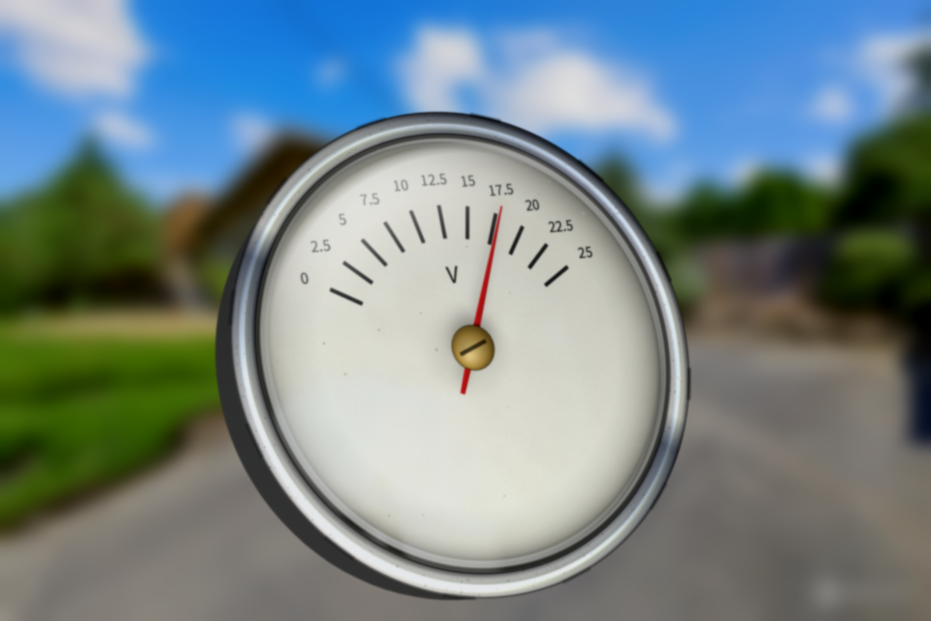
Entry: value=17.5 unit=V
